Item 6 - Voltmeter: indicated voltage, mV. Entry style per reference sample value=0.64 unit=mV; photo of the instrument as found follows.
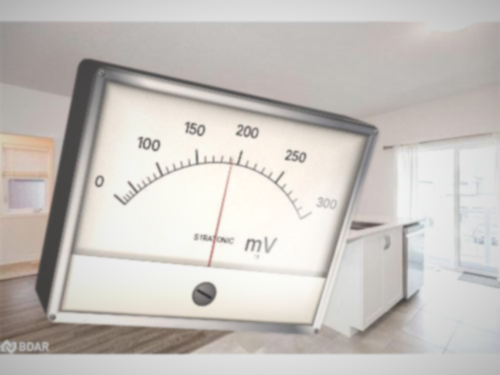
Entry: value=190 unit=mV
